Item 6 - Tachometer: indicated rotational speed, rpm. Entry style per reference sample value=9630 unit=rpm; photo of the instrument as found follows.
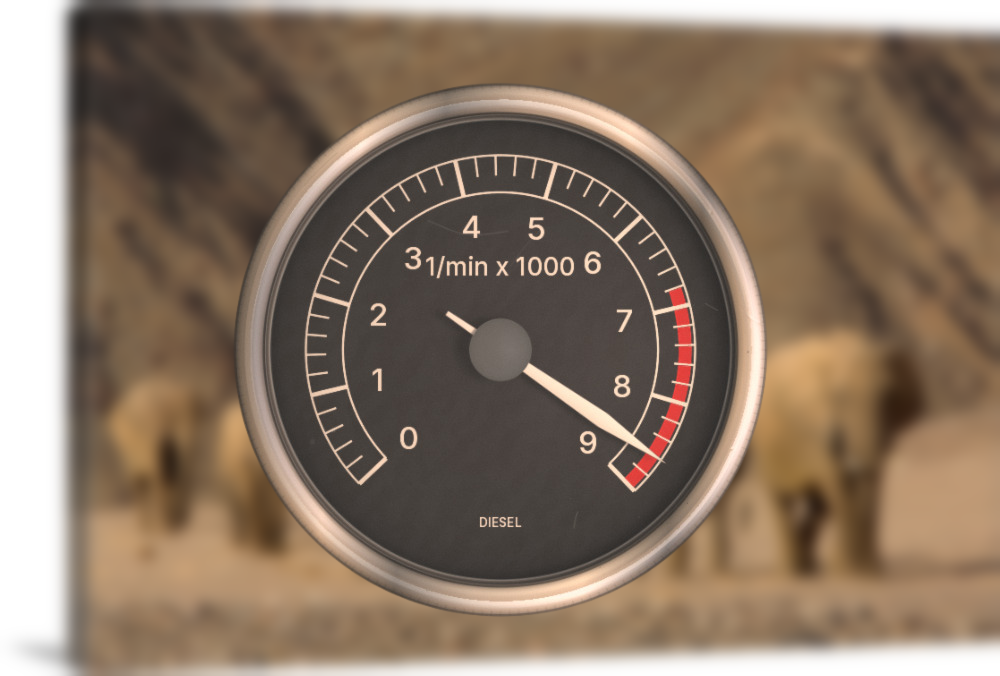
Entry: value=8600 unit=rpm
